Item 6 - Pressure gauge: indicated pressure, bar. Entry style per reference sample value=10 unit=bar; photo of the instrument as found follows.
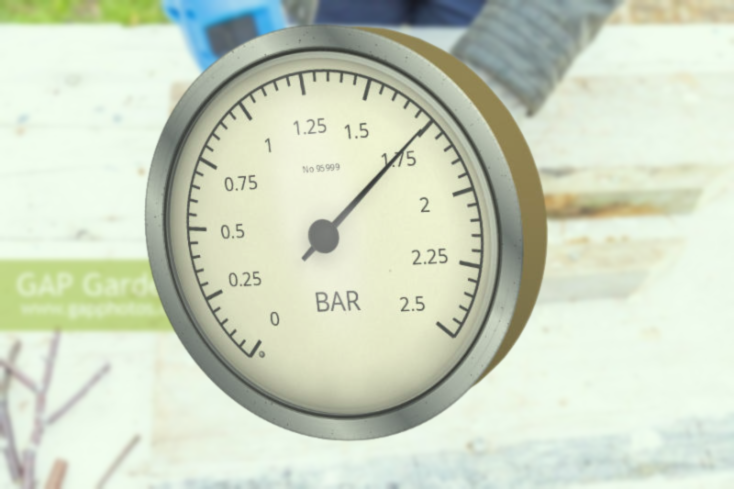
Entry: value=1.75 unit=bar
